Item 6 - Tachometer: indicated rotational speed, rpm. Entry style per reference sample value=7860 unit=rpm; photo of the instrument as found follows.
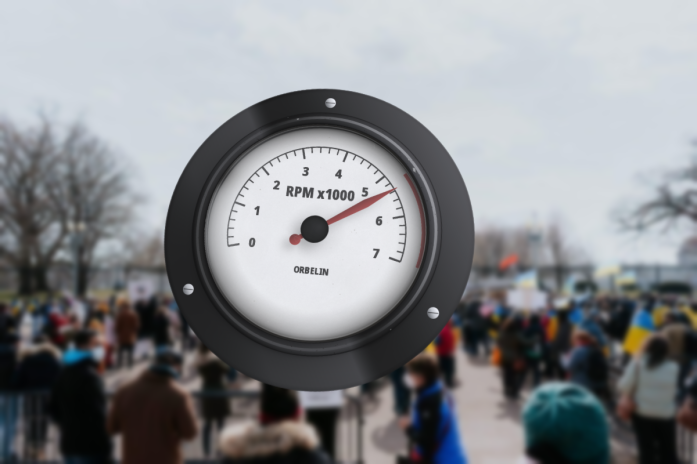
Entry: value=5400 unit=rpm
